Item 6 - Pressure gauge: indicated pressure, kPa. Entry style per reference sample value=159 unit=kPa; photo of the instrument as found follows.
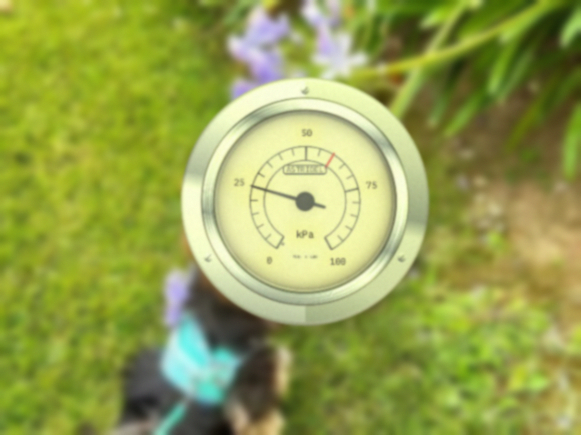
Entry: value=25 unit=kPa
